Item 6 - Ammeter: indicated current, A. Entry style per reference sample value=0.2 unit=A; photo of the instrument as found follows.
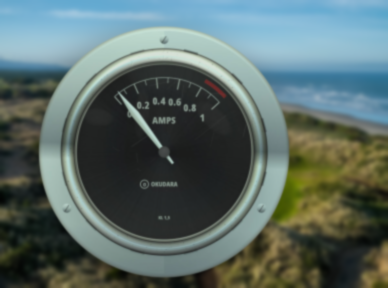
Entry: value=0.05 unit=A
